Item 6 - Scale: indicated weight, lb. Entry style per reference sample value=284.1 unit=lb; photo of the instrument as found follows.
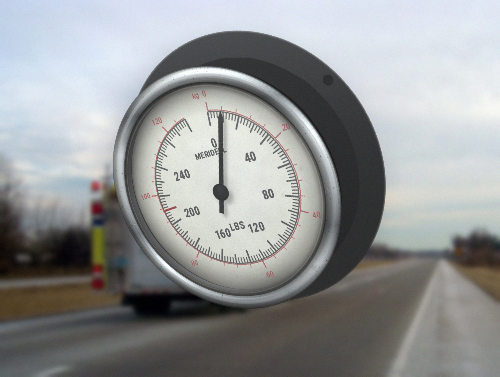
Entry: value=10 unit=lb
